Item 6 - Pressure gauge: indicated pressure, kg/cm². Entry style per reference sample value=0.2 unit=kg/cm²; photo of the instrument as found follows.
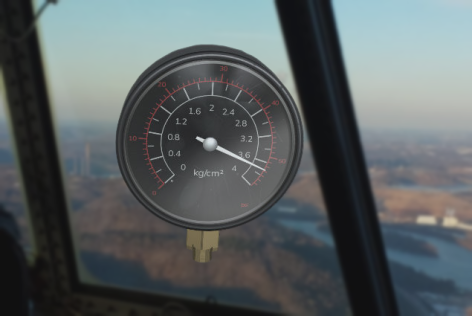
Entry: value=3.7 unit=kg/cm²
